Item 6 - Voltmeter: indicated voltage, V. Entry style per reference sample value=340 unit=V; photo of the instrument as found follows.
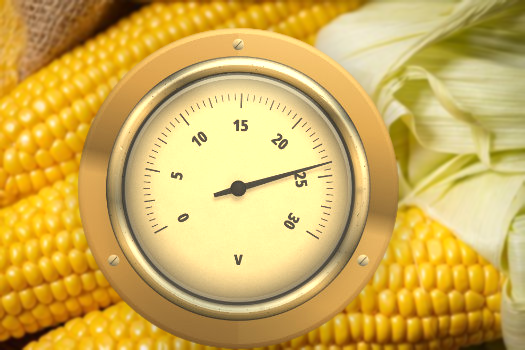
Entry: value=24 unit=V
